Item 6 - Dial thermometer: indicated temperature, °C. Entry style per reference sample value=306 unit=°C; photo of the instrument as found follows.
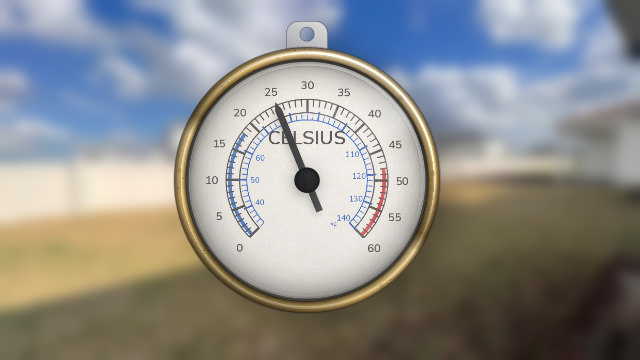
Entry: value=25 unit=°C
